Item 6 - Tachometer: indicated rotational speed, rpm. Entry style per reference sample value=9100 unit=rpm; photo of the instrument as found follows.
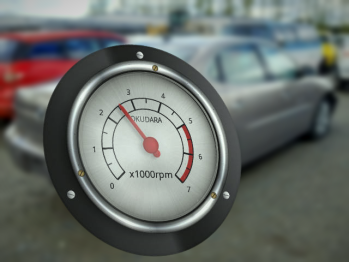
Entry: value=2500 unit=rpm
